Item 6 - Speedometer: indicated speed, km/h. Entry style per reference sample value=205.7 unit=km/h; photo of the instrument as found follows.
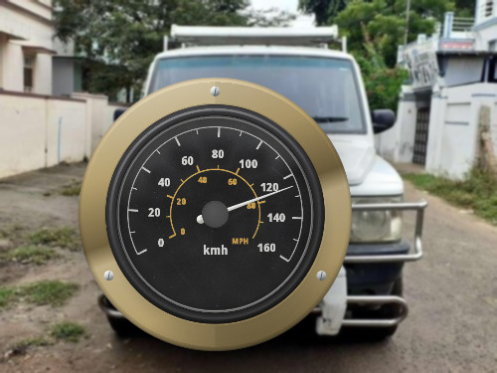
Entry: value=125 unit=km/h
